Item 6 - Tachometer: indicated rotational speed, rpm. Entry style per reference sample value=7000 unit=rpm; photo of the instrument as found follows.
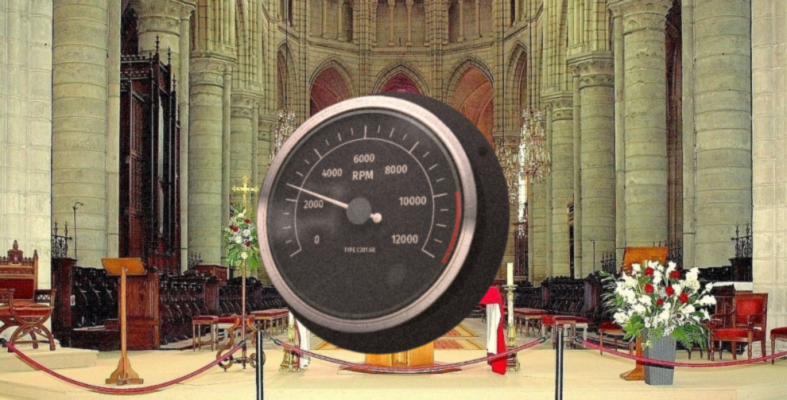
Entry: value=2500 unit=rpm
